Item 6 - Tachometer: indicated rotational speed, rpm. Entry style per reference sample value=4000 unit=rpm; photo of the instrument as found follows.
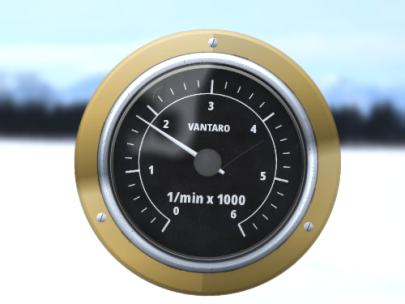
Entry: value=1800 unit=rpm
